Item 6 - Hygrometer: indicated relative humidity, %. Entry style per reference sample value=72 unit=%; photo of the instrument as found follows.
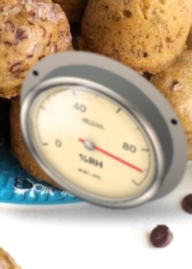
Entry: value=90 unit=%
